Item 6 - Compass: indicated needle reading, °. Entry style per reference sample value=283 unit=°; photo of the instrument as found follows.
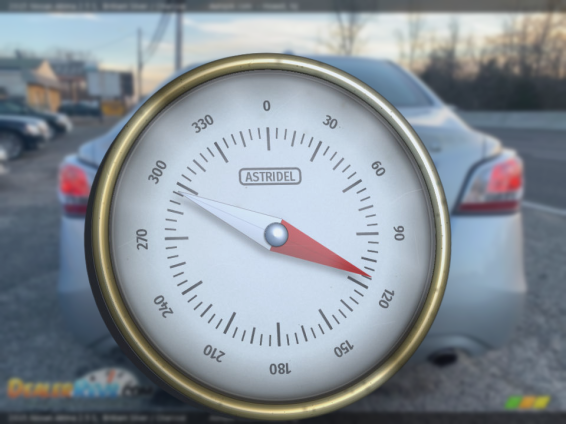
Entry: value=115 unit=°
